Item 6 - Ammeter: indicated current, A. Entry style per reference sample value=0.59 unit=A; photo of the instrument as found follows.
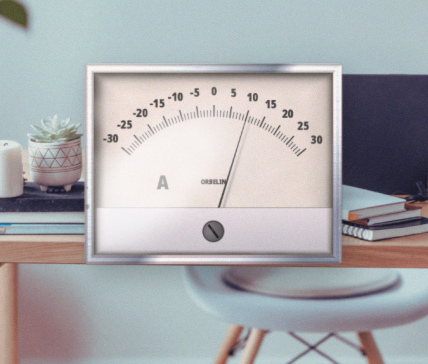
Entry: value=10 unit=A
